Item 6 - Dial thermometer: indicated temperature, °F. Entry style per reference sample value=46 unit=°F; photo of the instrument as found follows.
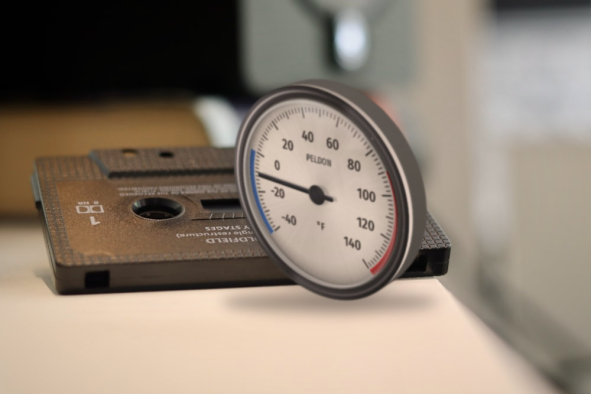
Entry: value=-10 unit=°F
